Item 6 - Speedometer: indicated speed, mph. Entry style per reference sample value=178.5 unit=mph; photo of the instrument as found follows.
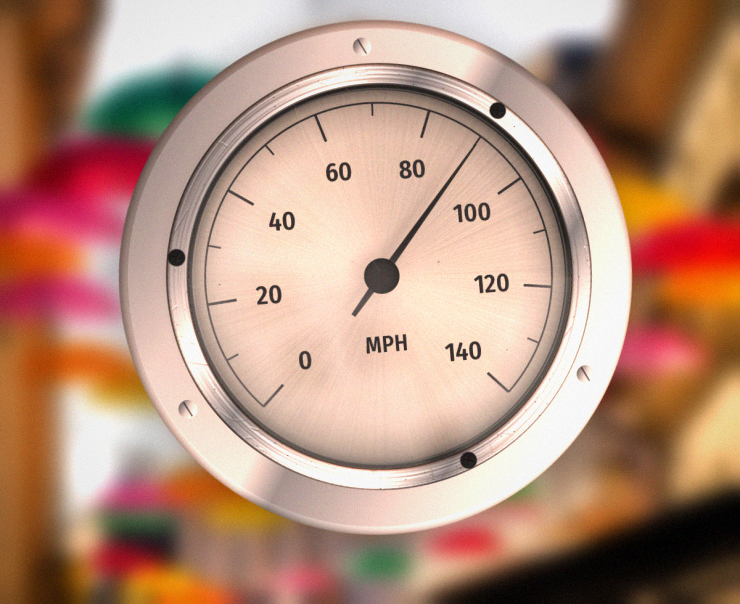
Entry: value=90 unit=mph
